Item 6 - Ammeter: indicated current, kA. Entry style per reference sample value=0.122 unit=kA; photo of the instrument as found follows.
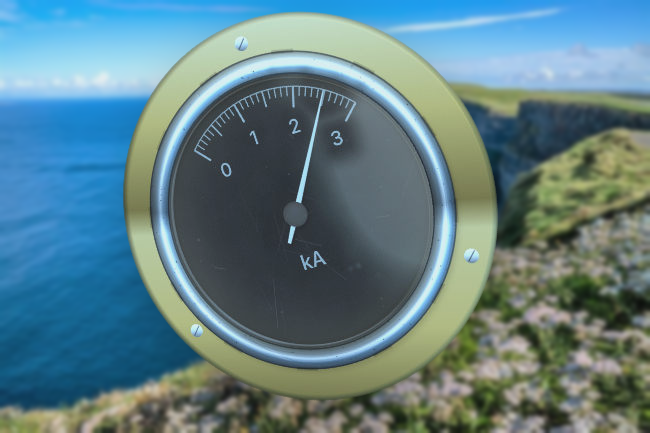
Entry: value=2.5 unit=kA
